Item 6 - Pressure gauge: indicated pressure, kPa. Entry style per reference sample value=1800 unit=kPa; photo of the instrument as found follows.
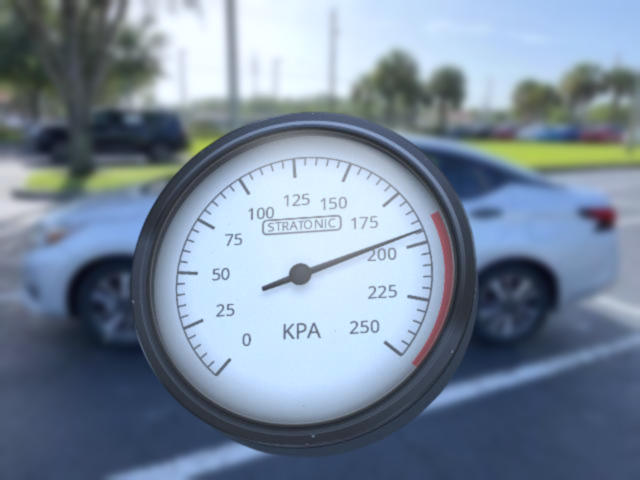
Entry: value=195 unit=kPa
